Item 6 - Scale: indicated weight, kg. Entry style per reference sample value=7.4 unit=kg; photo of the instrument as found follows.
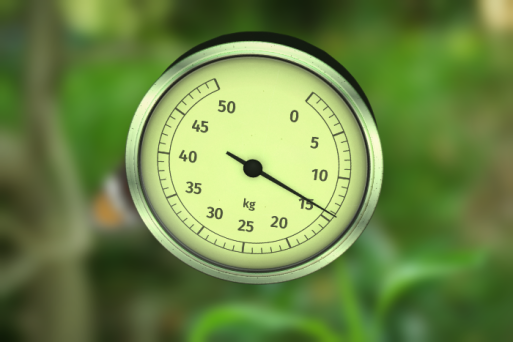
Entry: value=14 unit=kg
